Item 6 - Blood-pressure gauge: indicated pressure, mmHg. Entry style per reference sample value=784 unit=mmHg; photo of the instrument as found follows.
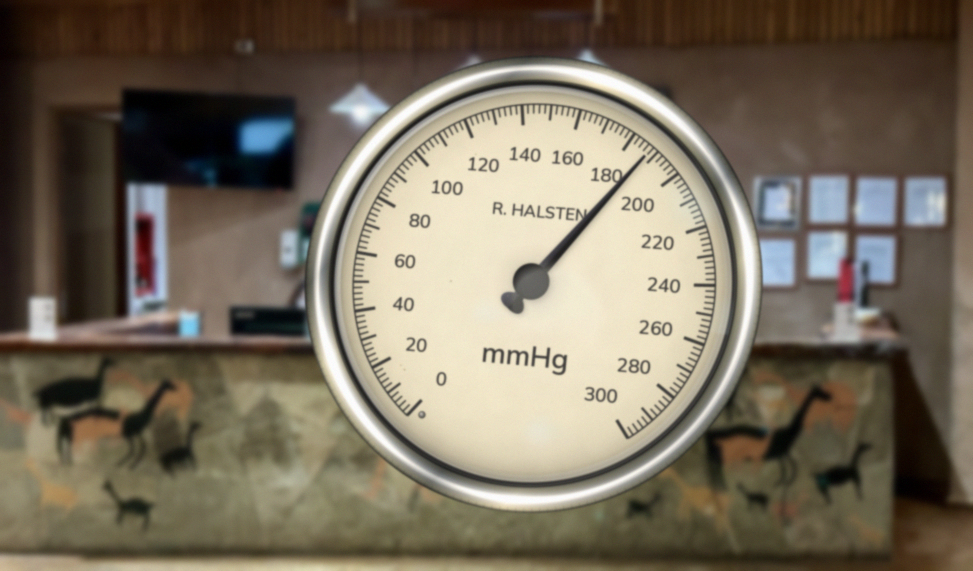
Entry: value=188 unit=mmHg
